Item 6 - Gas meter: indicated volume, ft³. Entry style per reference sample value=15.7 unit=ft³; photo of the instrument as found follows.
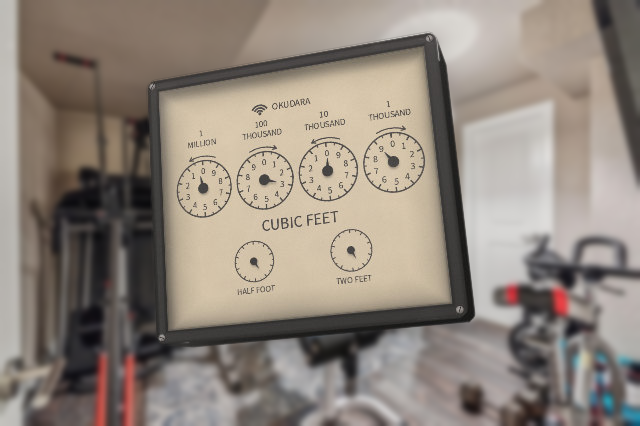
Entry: value=29900 unit=ft³
